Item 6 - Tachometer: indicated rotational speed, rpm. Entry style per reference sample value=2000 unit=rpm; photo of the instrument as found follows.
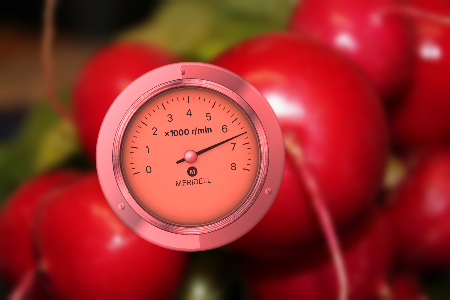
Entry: value=6600 unit=rpm
